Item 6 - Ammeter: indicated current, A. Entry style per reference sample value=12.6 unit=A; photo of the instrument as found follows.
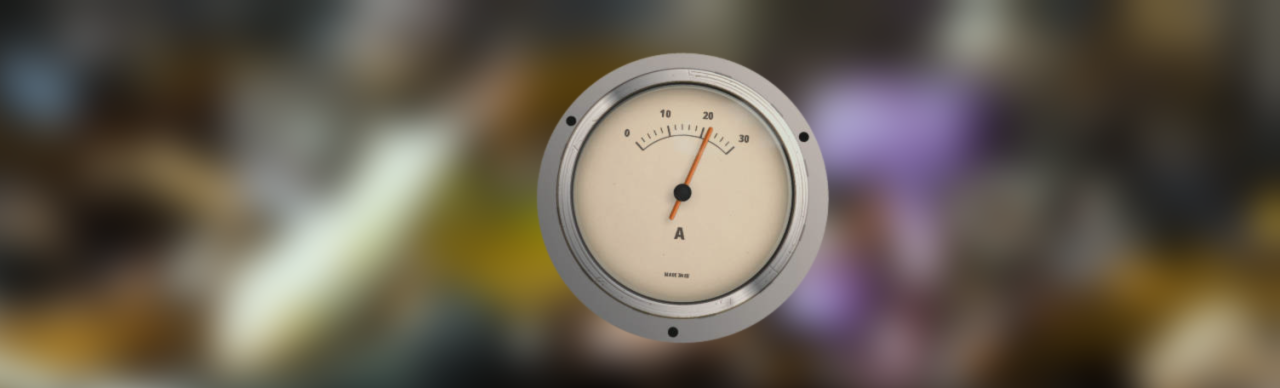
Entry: value=22 unit=A
